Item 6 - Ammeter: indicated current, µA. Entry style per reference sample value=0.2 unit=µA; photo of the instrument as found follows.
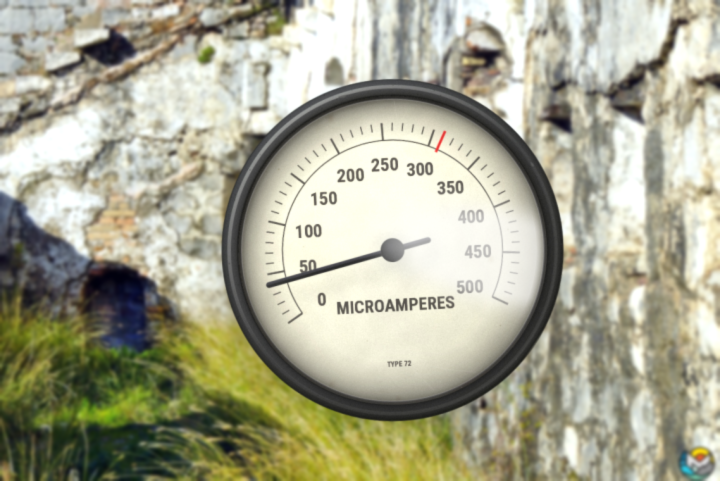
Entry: value=40 unit=µA
